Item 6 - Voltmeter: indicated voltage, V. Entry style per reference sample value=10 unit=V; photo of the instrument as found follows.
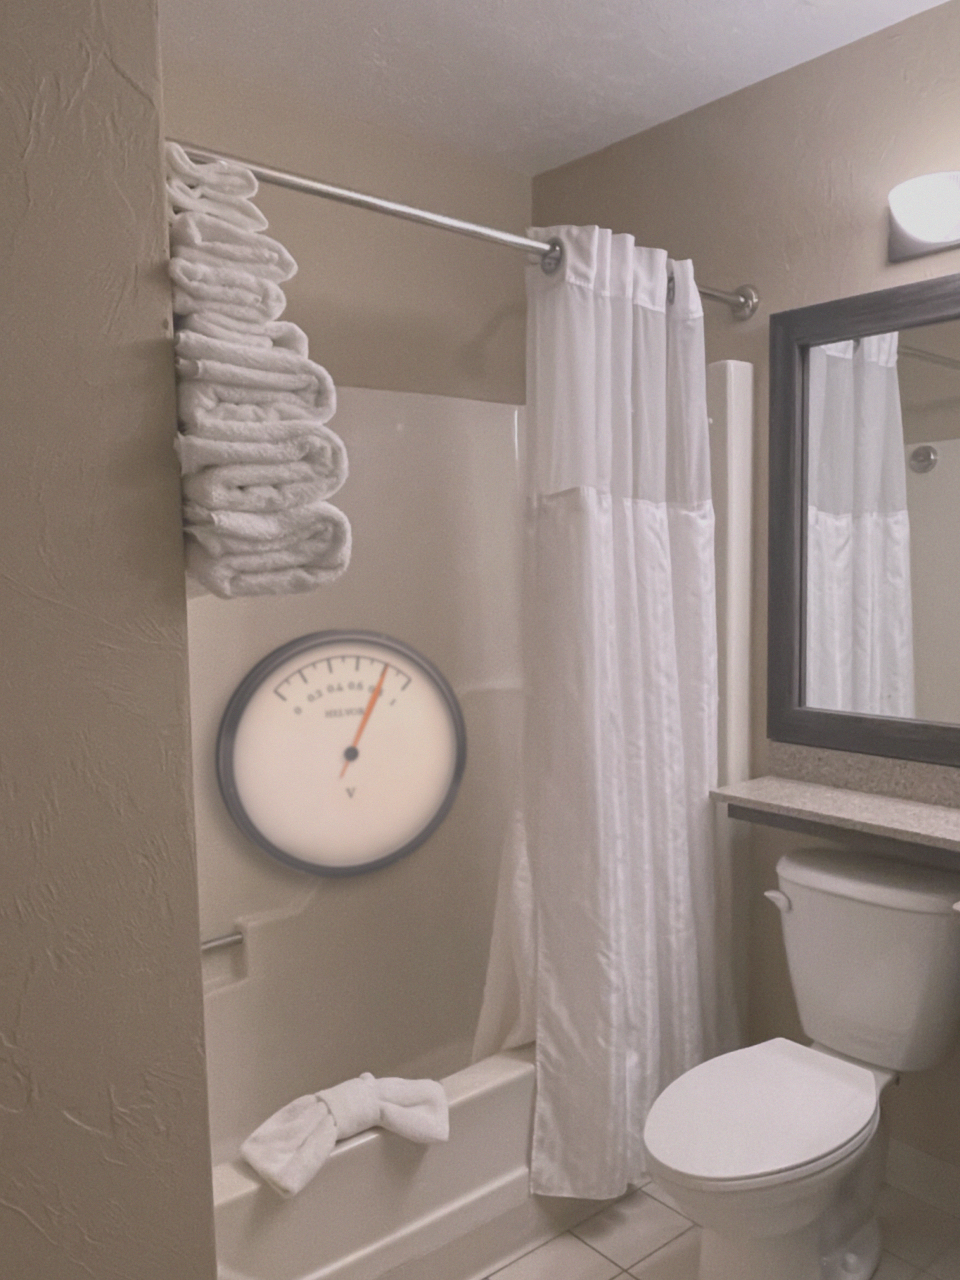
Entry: value=0.8 unit=V
